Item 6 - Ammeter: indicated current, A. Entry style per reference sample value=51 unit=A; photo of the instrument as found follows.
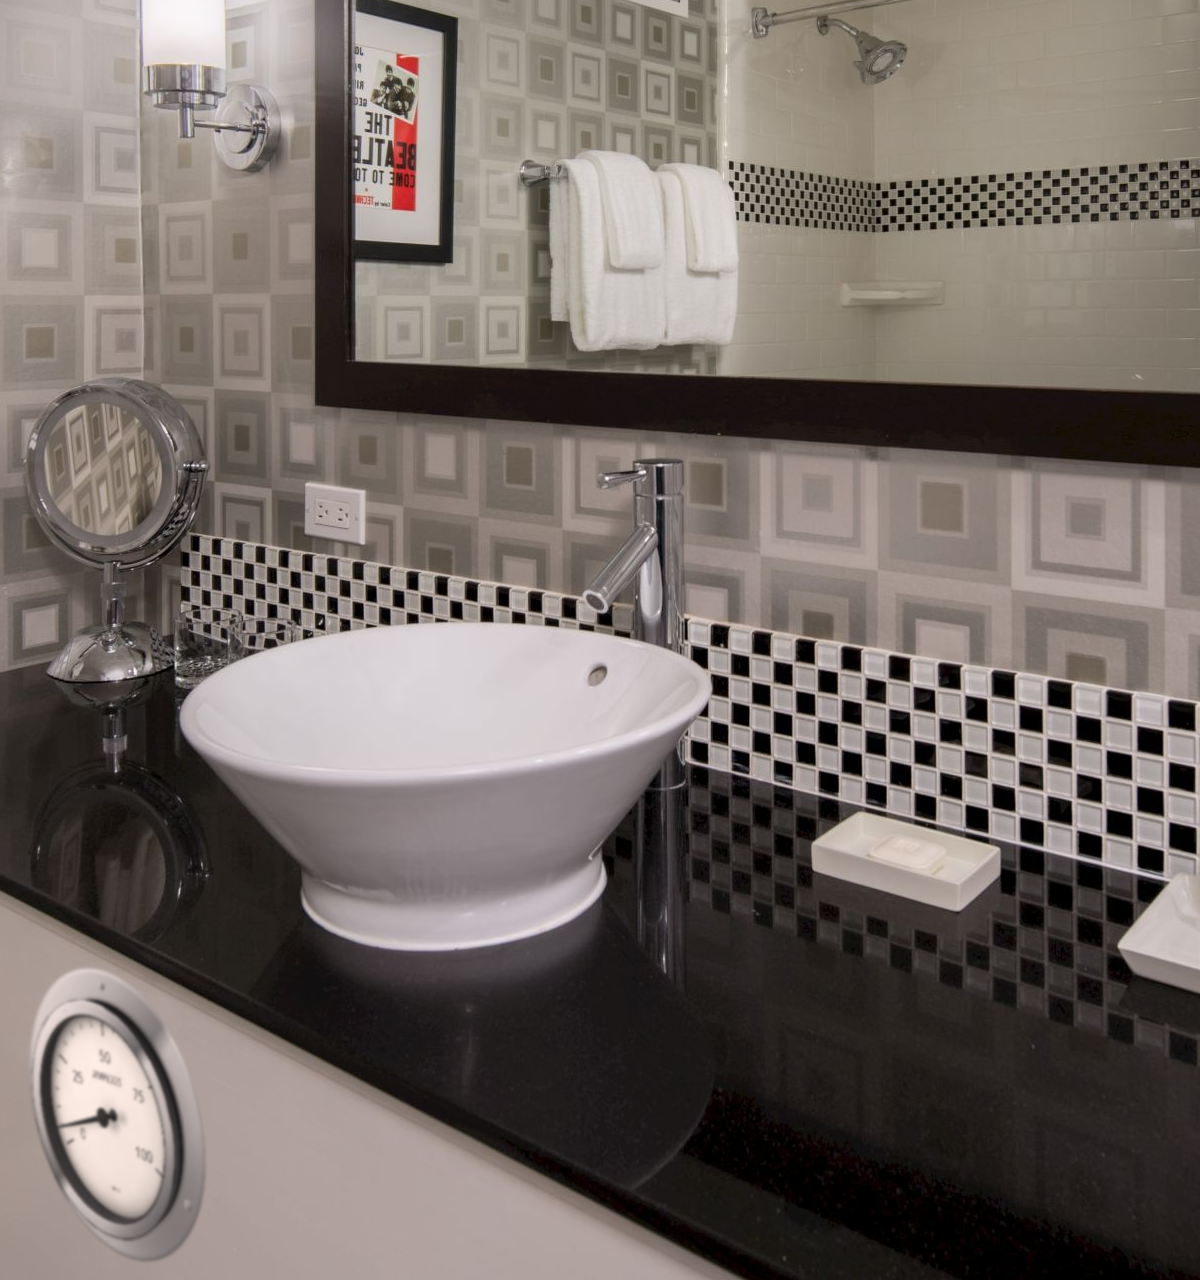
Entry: value=5 unit=A
